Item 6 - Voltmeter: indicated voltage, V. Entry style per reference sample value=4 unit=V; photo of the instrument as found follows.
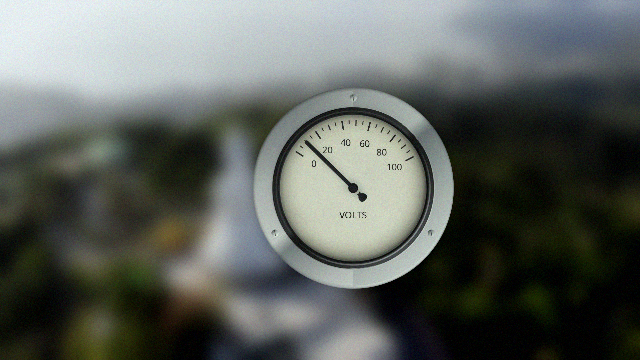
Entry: value=10 unit=V
